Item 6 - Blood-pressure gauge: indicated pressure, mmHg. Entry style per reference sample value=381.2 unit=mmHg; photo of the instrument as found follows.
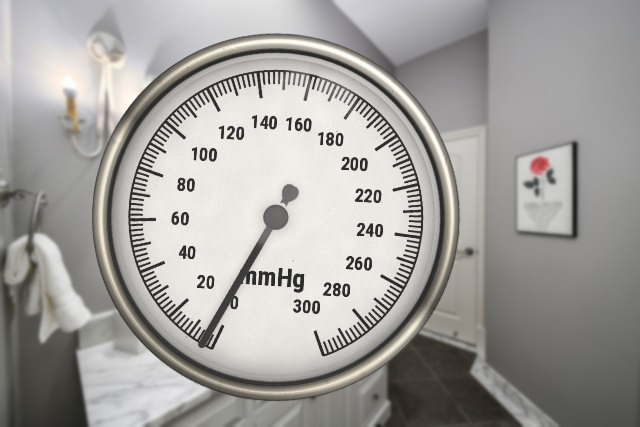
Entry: value=4 unit=mmHg
